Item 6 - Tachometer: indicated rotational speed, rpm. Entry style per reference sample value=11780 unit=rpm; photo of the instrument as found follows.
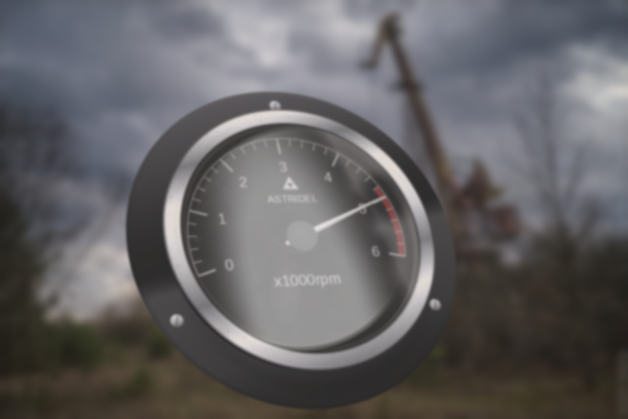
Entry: value=5000 unit=rpm
